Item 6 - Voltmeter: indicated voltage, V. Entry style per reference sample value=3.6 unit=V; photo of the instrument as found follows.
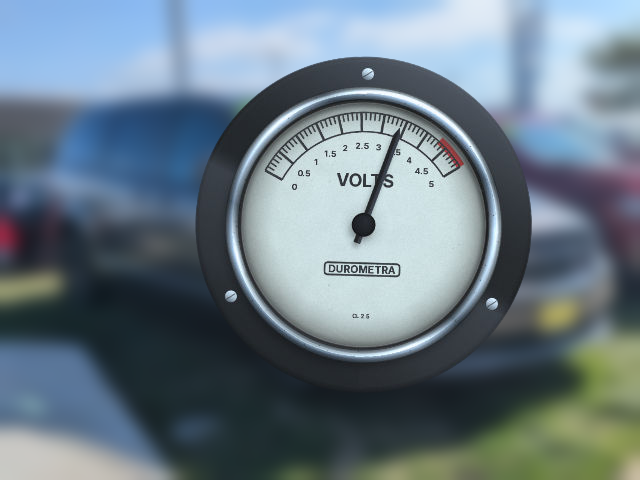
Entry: value=3.4 unit=V
